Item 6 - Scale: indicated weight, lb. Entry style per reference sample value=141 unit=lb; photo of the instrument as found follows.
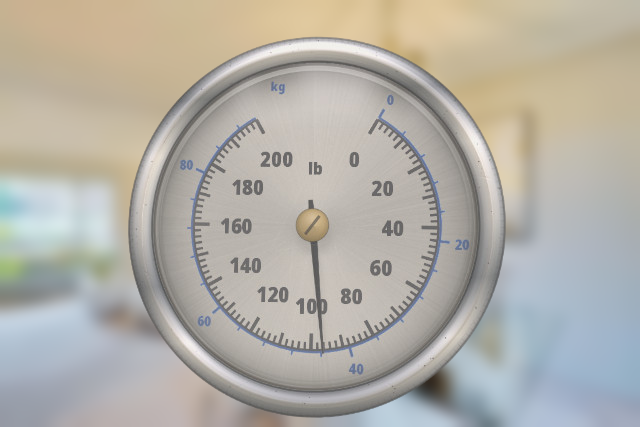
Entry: value=96 unit=lb
